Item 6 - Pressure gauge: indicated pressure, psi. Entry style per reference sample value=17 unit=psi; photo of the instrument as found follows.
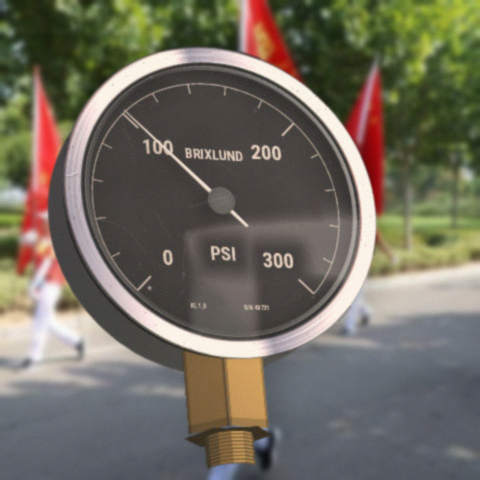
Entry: value=100 unit=psi
